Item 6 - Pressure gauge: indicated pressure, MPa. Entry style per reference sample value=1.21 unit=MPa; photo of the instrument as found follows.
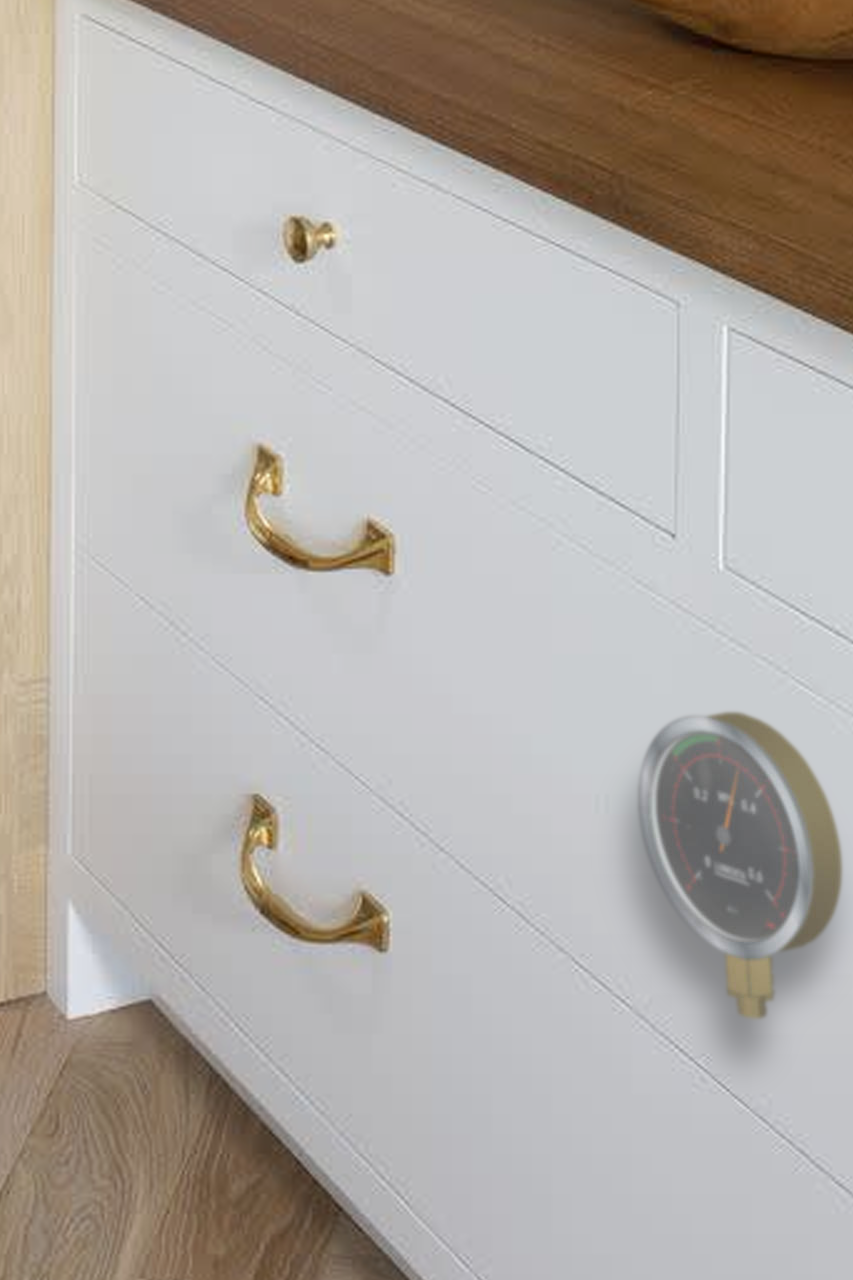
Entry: value=0.35 unit=MPa
